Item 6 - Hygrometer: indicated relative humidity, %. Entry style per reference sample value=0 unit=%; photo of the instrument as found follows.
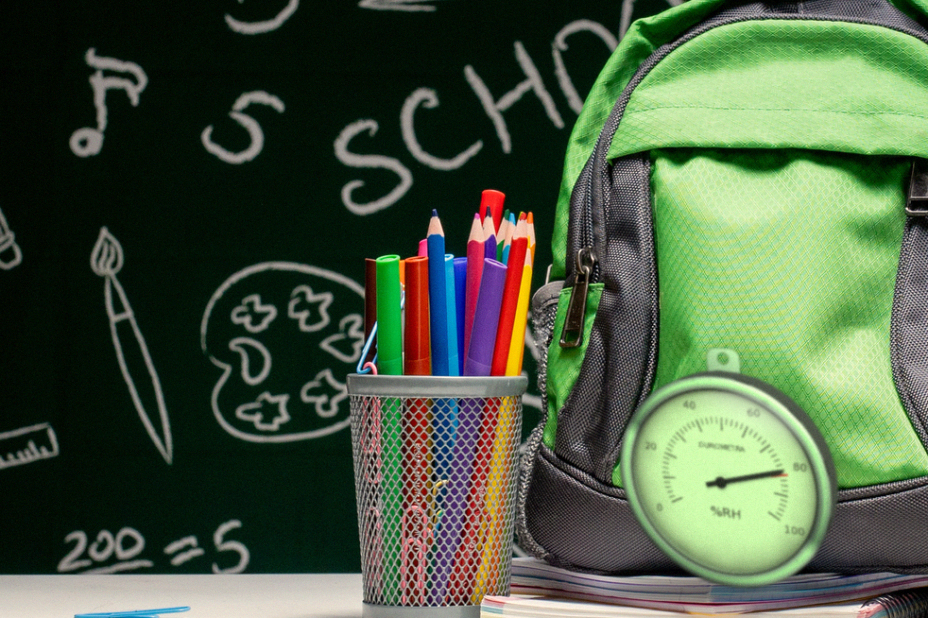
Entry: value=80 unit=%
